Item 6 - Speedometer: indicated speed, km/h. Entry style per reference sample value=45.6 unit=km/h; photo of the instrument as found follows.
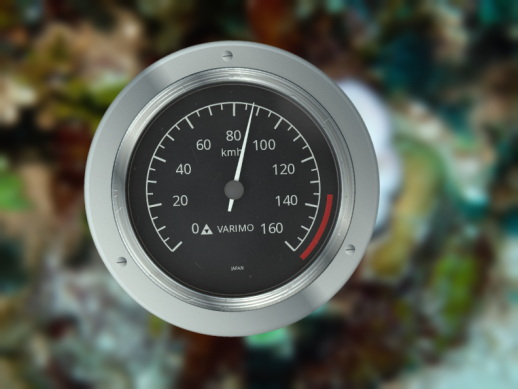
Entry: value=87.5 unit=km/h
